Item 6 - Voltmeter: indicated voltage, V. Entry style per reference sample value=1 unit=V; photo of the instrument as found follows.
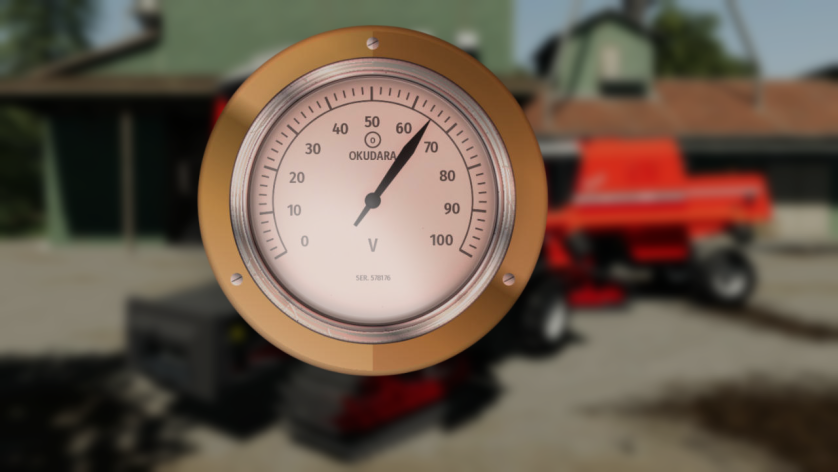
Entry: value=65 unit=V
